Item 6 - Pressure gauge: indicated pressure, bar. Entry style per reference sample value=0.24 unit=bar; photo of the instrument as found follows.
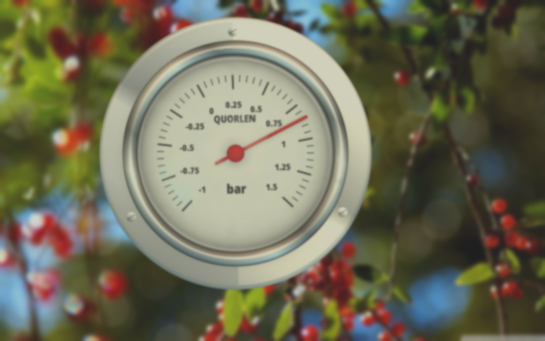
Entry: value=0.85 unit=bar
